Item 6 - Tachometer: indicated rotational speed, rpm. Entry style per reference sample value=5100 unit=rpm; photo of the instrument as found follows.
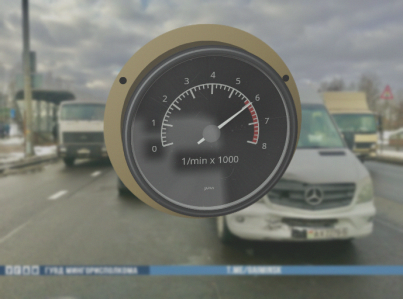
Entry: value=6000 unit=rpm
